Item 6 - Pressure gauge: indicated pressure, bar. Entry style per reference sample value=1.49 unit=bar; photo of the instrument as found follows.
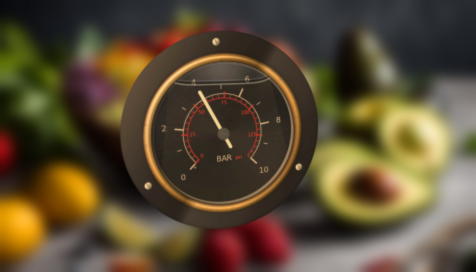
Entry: value=4 unit=bar
